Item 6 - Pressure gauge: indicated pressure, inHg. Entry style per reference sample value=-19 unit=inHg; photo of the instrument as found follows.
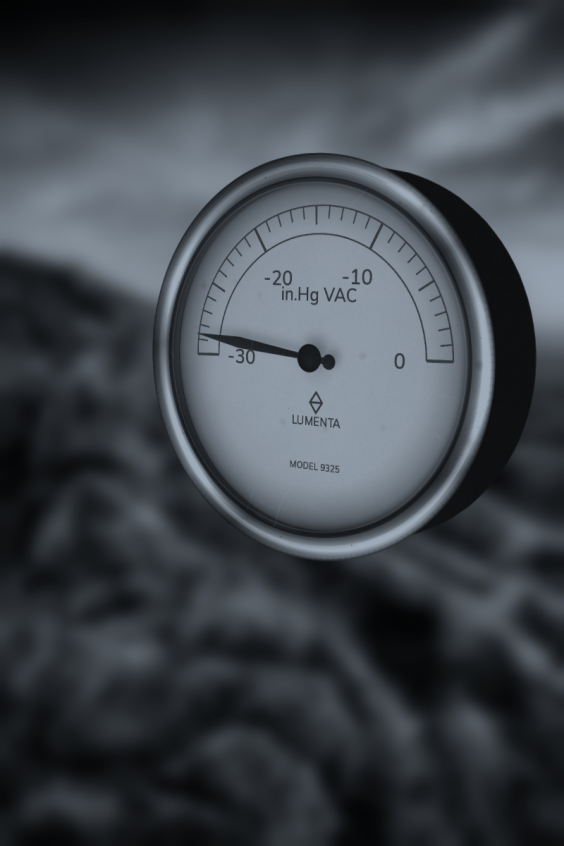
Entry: value=-28.5 unit=inHg
